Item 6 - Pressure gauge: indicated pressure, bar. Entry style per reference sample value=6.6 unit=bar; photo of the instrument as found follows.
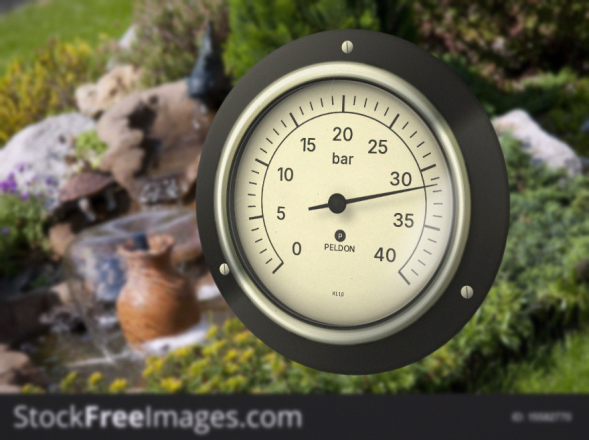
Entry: value=31.5 unit=bar
